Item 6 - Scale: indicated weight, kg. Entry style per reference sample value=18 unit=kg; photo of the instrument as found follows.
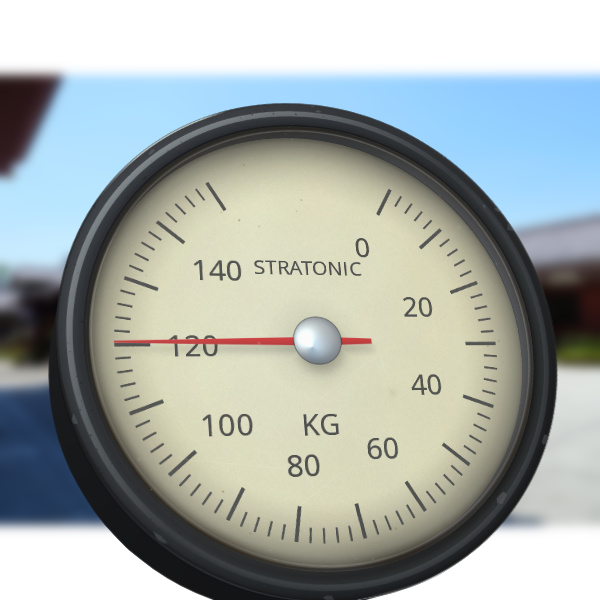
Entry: value=120 unit=kg
